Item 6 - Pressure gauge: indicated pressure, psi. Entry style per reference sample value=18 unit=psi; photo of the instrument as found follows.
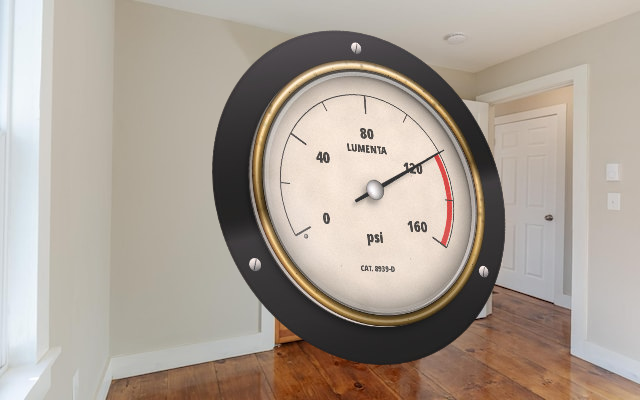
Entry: value=120 unit=psi
